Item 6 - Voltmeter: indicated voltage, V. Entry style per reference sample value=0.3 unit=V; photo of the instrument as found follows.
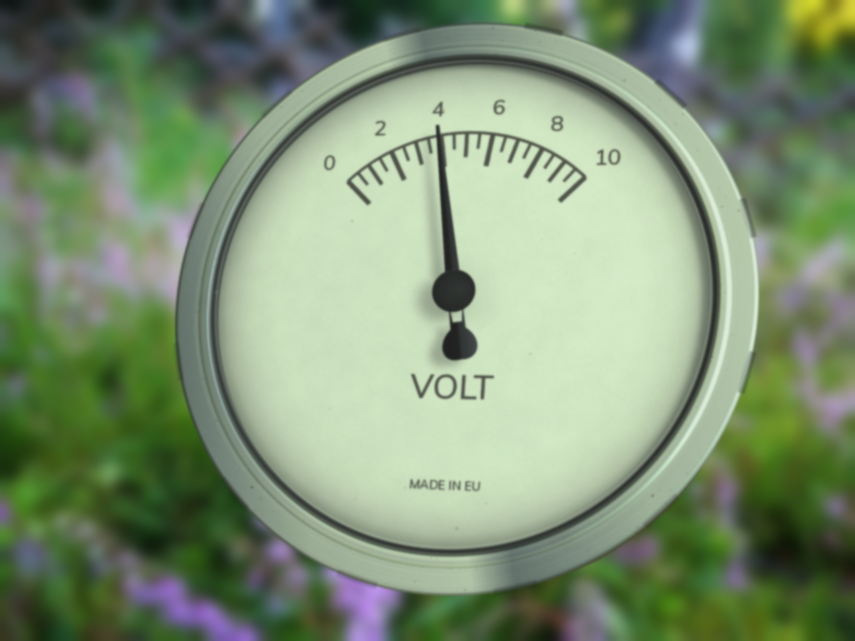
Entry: value=4 unit=V
